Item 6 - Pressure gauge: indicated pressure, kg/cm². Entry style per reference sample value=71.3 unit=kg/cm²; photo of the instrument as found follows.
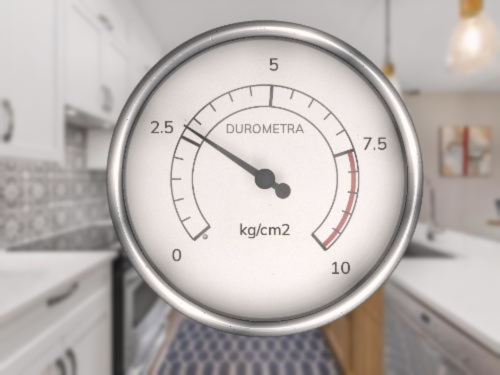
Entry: value=2.75 unit=kg/cm²
